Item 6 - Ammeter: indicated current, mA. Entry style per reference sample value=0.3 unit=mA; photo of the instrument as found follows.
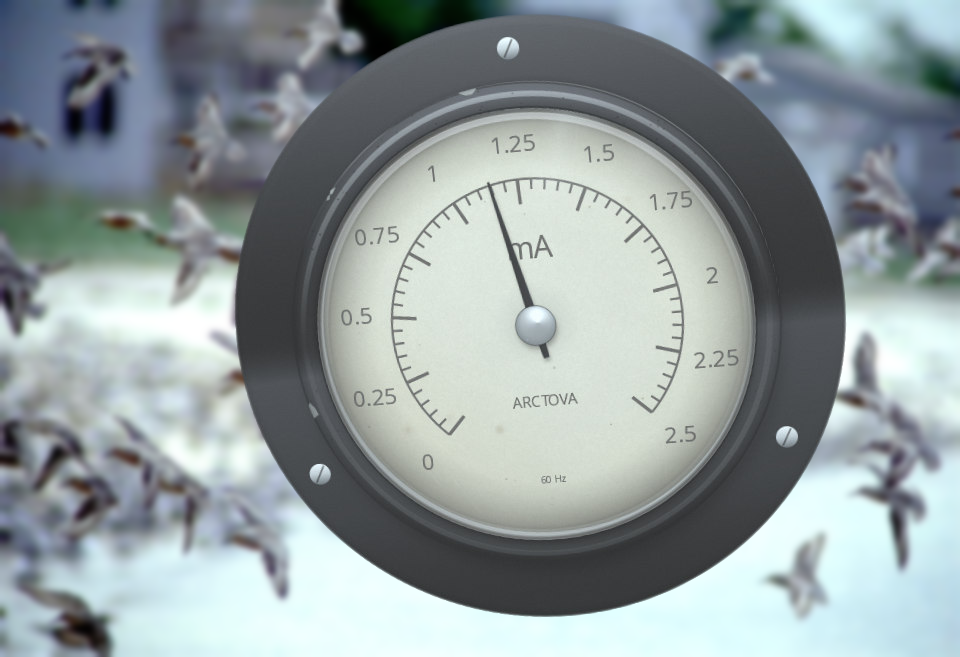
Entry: value=1.15 unit=mA
